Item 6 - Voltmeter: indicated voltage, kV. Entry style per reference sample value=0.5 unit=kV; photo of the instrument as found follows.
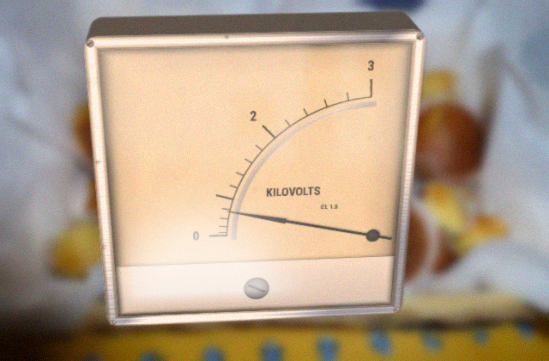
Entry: value=0.8 unit=kV
